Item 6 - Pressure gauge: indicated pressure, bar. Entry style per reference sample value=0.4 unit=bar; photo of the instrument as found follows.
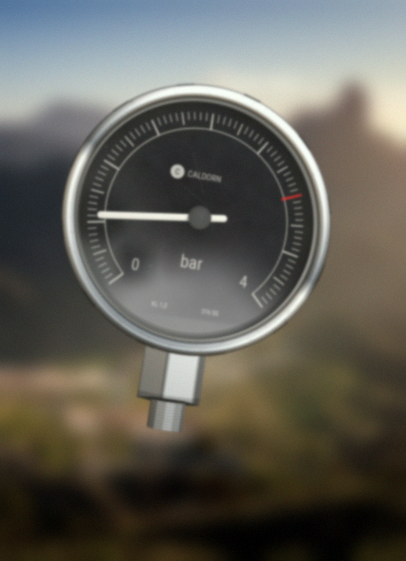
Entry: value=0.55 unit=bar
